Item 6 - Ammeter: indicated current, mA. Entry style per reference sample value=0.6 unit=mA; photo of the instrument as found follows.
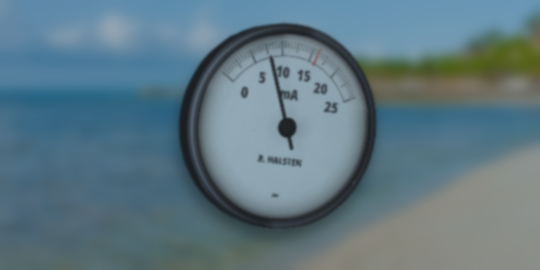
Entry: value=7.5 unit=mA
